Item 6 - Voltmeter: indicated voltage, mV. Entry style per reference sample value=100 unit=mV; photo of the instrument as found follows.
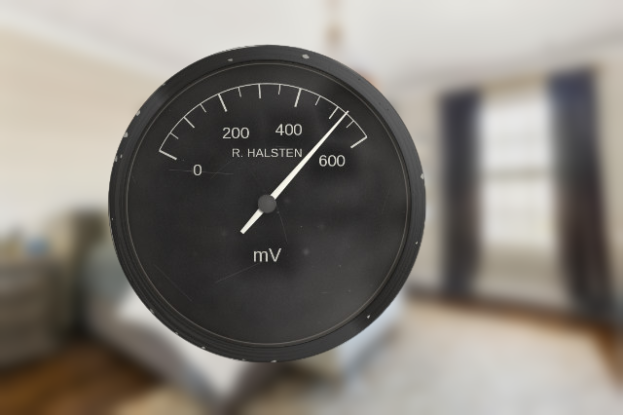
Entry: value=525 unit=mV
